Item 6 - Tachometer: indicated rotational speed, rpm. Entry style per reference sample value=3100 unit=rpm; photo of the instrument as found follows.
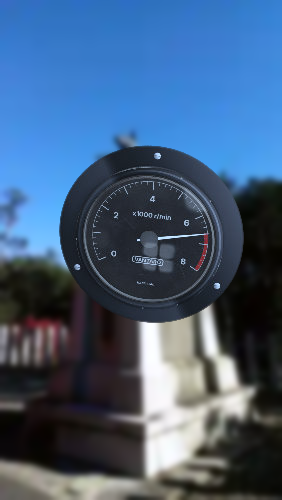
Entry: value=6600 unit=rpm
